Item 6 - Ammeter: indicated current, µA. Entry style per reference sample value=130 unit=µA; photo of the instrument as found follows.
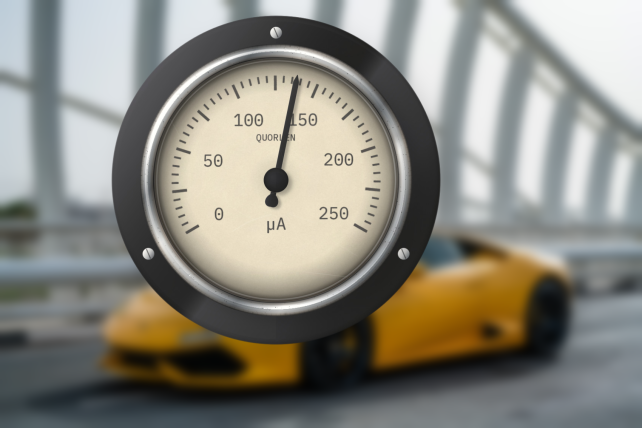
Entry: value=137.5 unit=µA
